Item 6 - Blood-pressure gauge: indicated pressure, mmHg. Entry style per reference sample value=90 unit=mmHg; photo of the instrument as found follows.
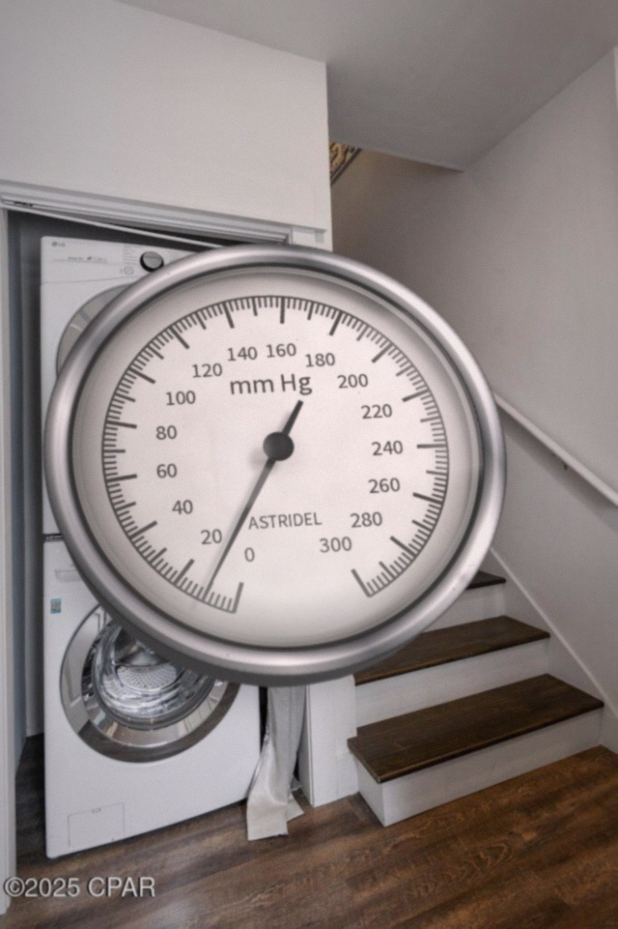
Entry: value=10 unit=mmHg
